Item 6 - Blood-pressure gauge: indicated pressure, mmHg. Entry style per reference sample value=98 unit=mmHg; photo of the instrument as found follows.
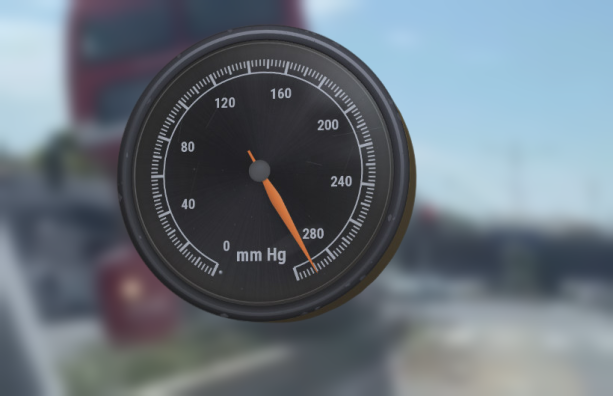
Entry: value=290 unit=mmHg
